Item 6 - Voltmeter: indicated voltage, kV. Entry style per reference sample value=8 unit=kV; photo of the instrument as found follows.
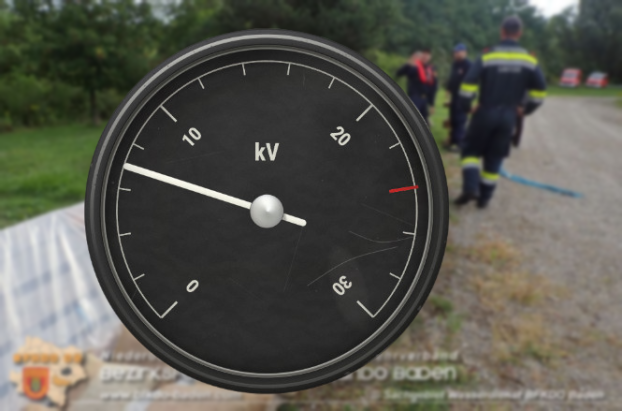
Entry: value=7 unit=kV
